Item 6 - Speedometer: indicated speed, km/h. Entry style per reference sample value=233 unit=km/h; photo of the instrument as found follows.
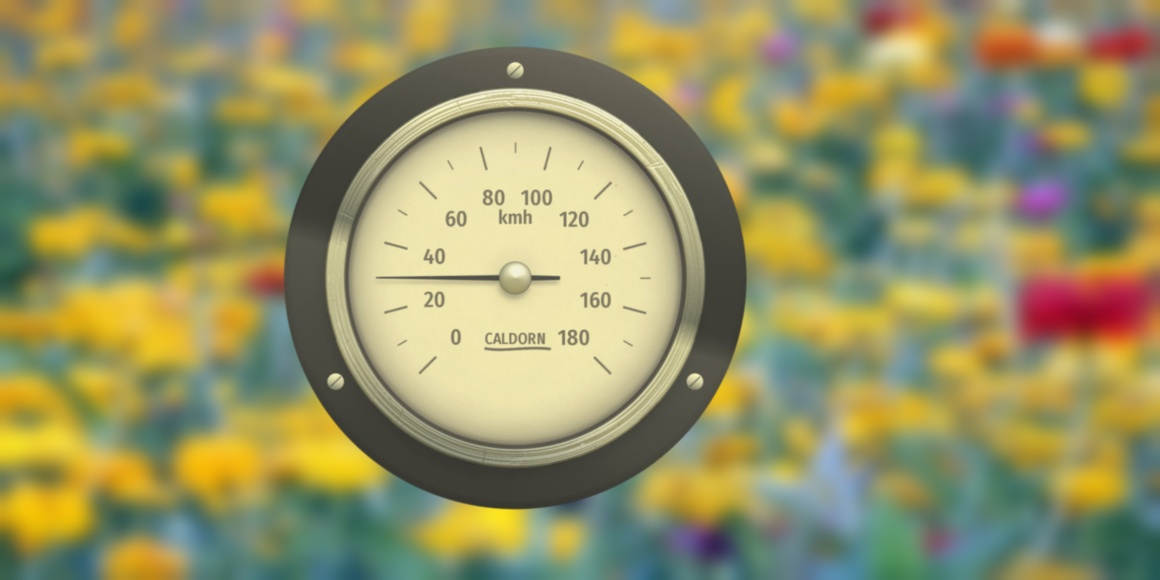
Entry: value=30 unit=km/h
